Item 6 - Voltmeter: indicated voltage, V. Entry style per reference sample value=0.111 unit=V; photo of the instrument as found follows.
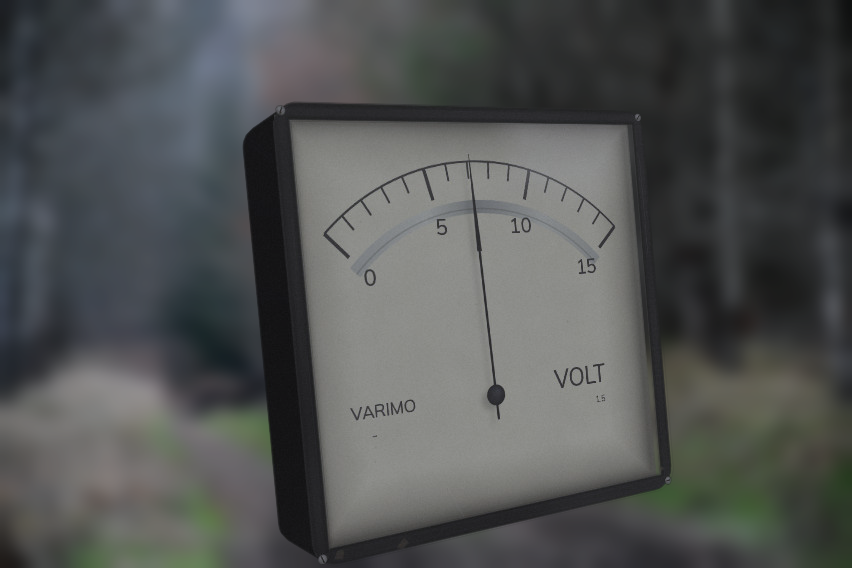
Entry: value=7 unit=V
